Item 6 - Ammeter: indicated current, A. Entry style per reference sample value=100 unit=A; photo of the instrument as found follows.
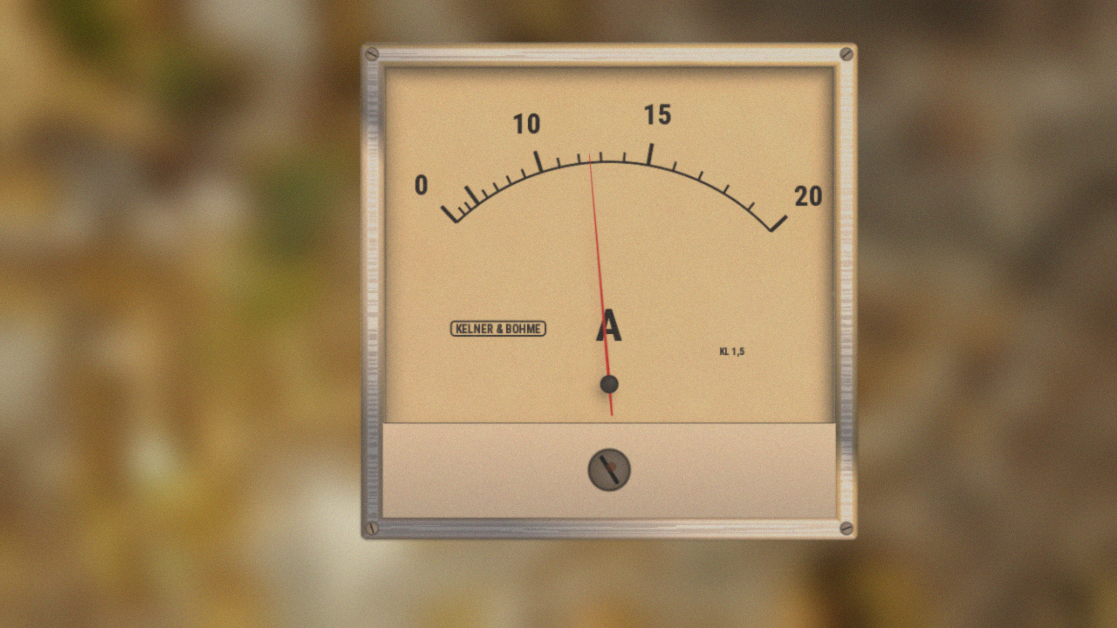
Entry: value=12.5 unit=A
